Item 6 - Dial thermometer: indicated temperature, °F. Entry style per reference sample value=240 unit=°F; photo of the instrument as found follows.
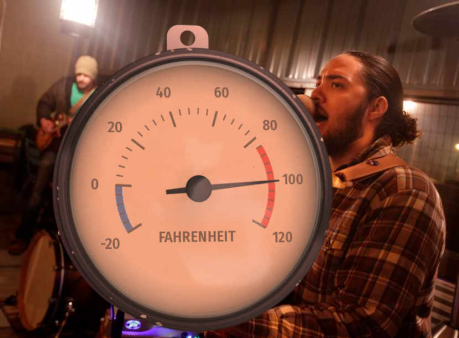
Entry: value=100 unit=°F
